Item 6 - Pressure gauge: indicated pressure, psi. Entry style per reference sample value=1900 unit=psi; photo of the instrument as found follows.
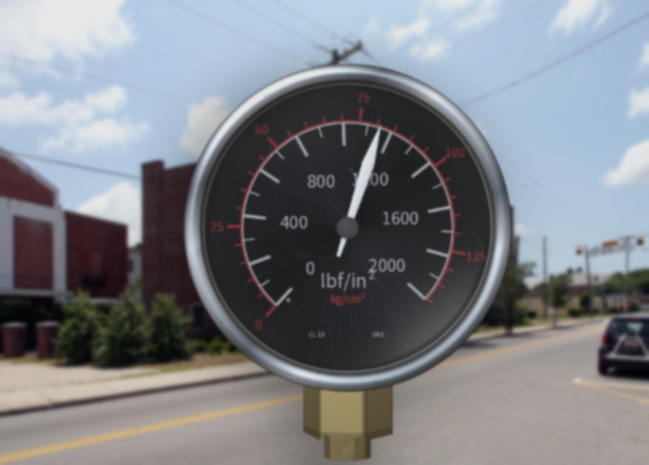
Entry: value=1150 unit=psi
